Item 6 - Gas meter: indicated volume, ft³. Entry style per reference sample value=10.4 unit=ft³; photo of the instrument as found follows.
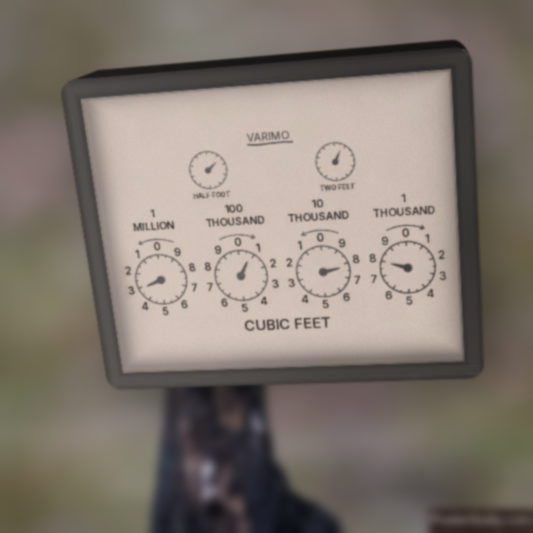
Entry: value=307800 unit=ft³
